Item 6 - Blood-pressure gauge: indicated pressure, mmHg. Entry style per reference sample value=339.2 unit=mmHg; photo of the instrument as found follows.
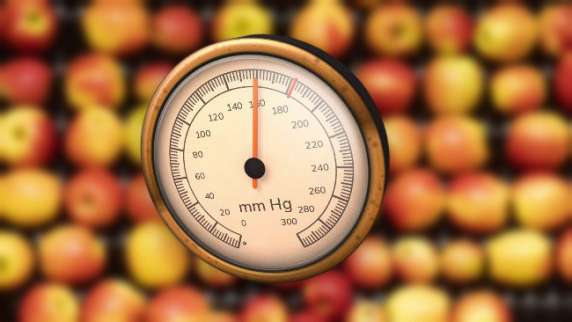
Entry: value=160 unit=mmHg
